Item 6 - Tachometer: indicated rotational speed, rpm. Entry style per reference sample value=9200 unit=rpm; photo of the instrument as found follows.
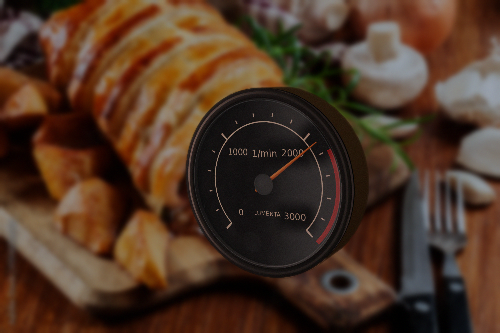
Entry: value=2100 unit=rpm
